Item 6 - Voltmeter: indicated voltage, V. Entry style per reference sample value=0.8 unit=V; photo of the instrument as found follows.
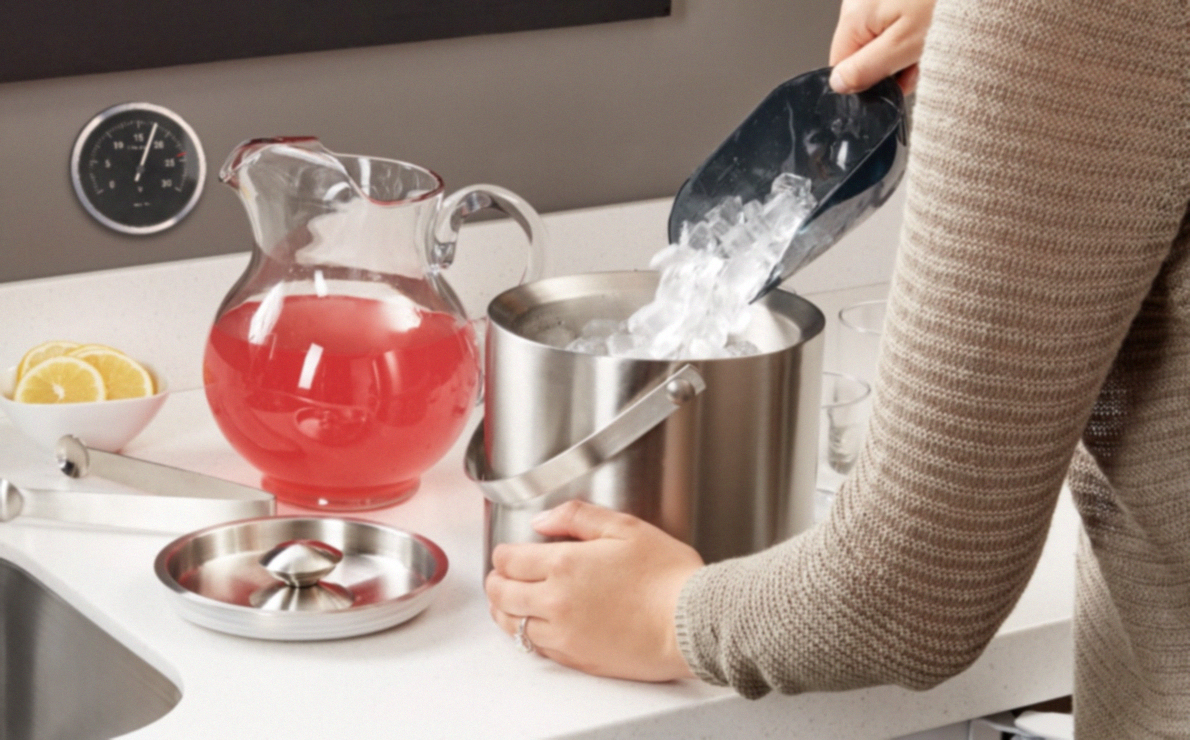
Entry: value=17.5 unit=V
